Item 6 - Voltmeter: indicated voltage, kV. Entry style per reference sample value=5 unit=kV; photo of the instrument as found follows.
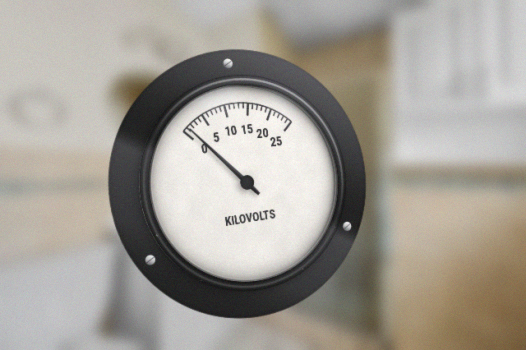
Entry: value=1 unit=kV
